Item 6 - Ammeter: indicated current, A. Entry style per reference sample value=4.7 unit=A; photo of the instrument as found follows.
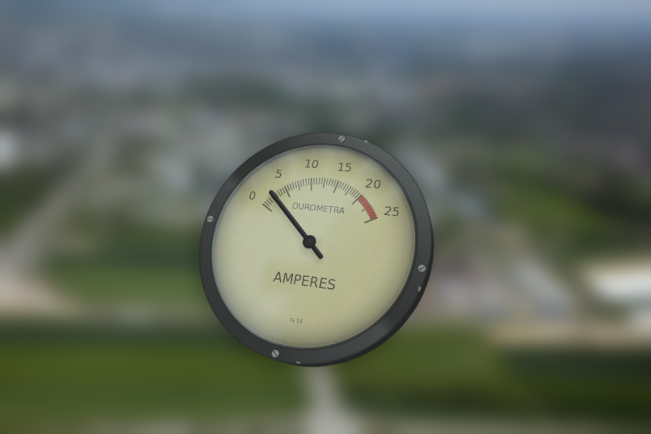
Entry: value=2.5 unit=A
